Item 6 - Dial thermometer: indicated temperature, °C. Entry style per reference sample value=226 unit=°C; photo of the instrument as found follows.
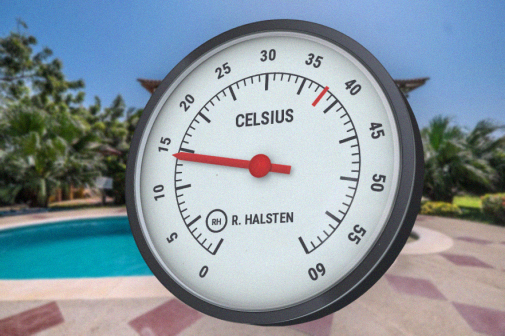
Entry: value=14 unit=°C
